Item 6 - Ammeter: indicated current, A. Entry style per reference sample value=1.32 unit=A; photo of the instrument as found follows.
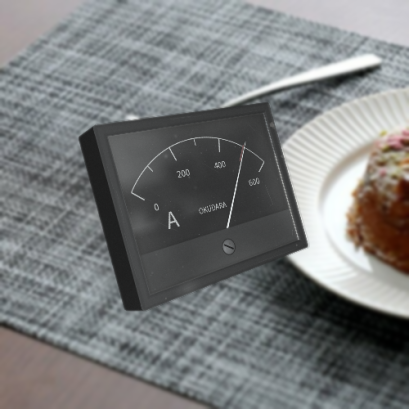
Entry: value=500 unit=A
